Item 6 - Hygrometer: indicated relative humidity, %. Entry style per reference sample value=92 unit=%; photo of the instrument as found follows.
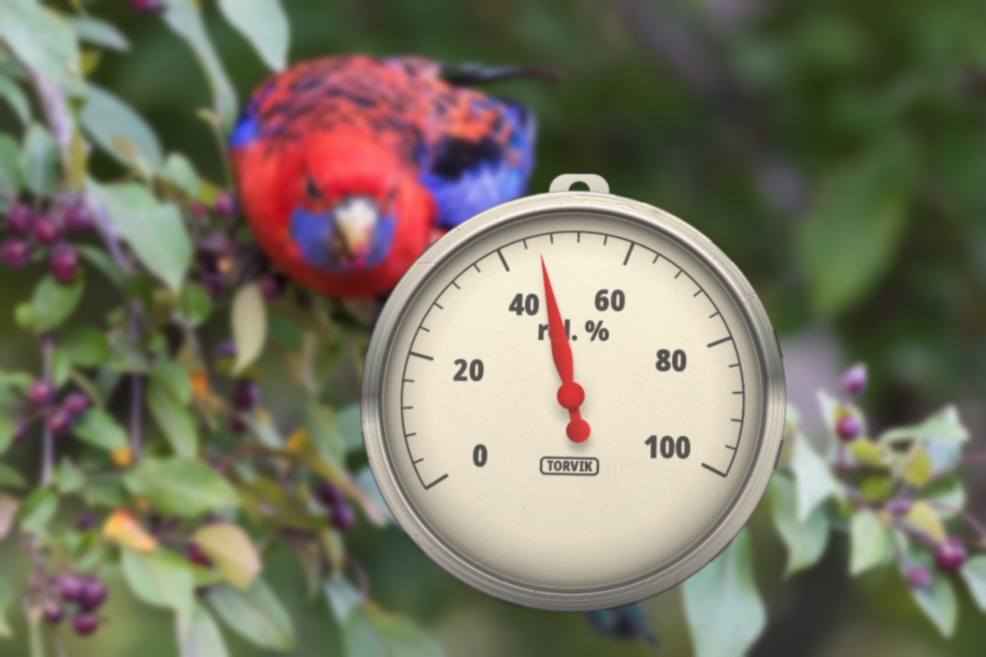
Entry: value=46 unit=%
